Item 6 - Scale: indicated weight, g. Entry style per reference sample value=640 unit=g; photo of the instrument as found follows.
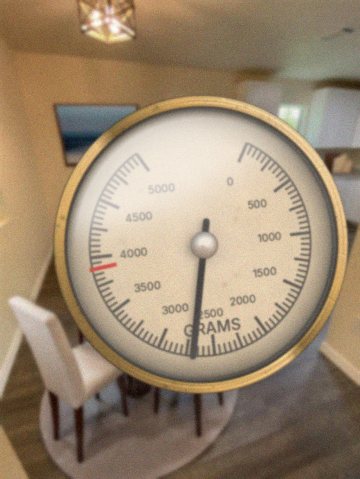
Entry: value=2700 unit=g
